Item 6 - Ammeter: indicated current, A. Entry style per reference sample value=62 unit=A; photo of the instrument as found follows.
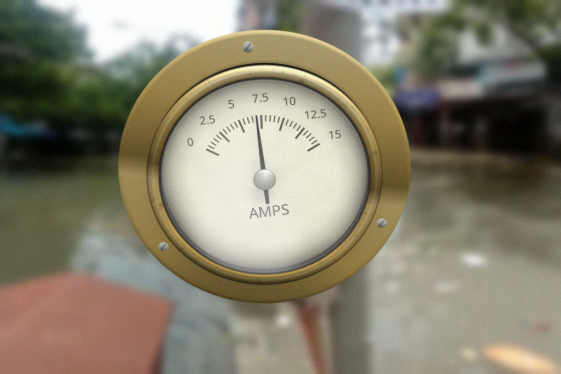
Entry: value=7 unit=A
